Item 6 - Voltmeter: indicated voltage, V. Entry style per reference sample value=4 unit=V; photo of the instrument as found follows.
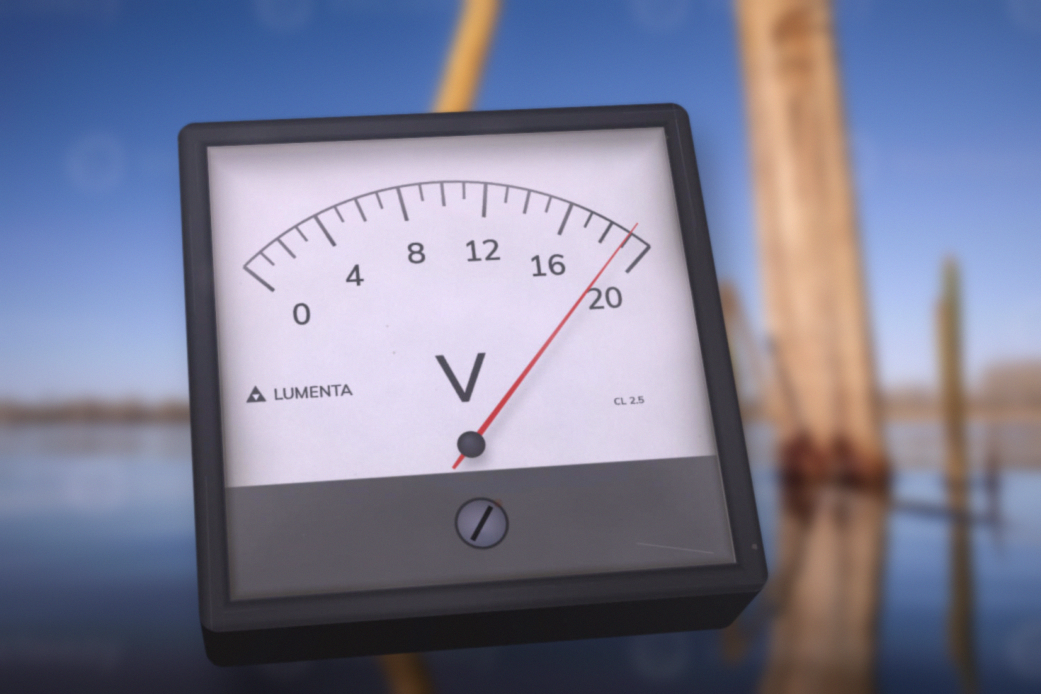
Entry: value=19 unit=V
